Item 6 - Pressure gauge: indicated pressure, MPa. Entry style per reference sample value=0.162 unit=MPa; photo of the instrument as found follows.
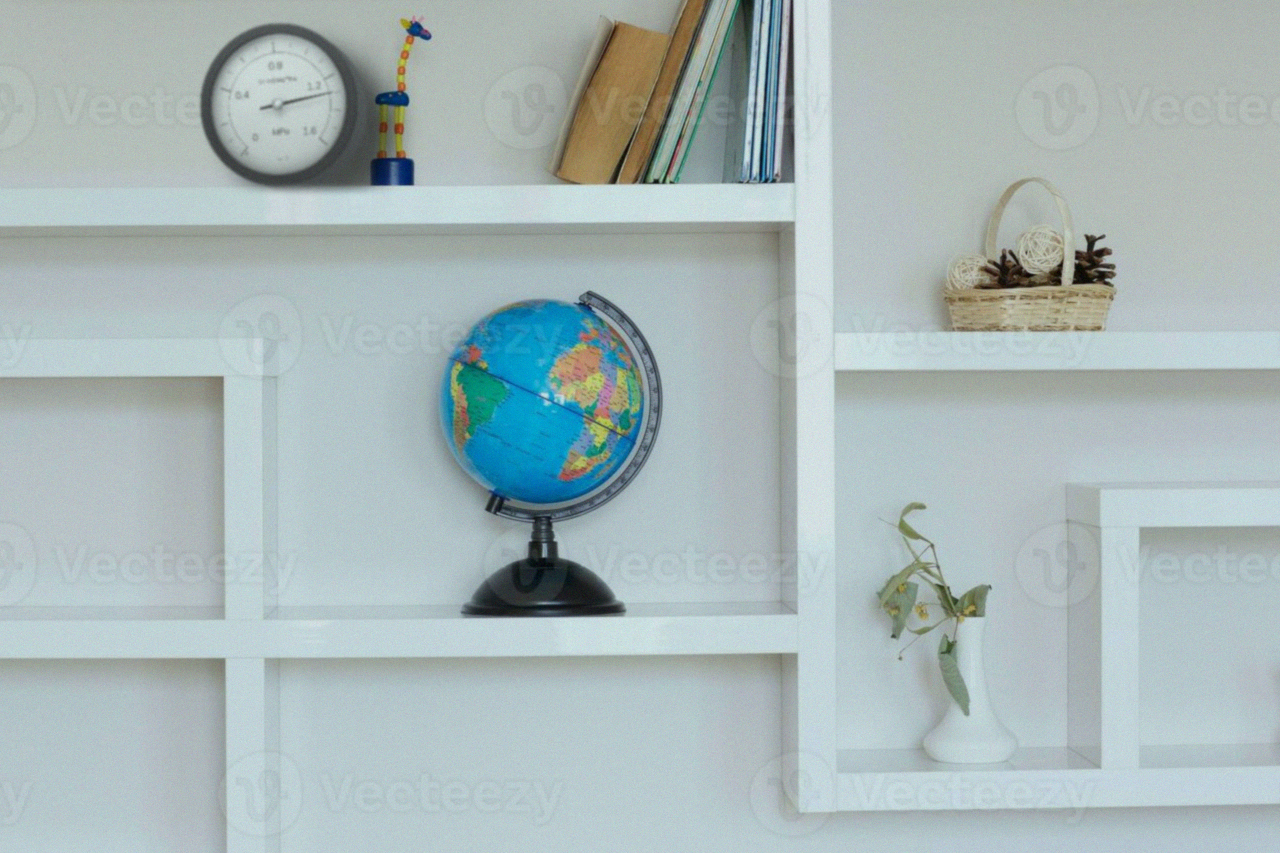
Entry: value=1.3 unit=MPa
